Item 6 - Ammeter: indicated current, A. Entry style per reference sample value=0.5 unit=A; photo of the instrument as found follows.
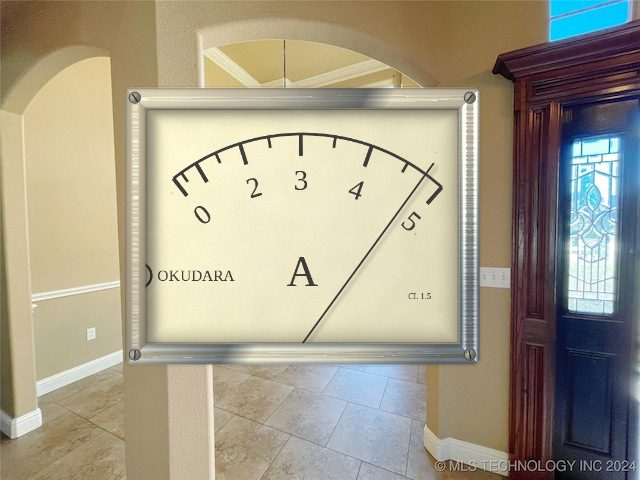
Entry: value=4.75 unit=A
